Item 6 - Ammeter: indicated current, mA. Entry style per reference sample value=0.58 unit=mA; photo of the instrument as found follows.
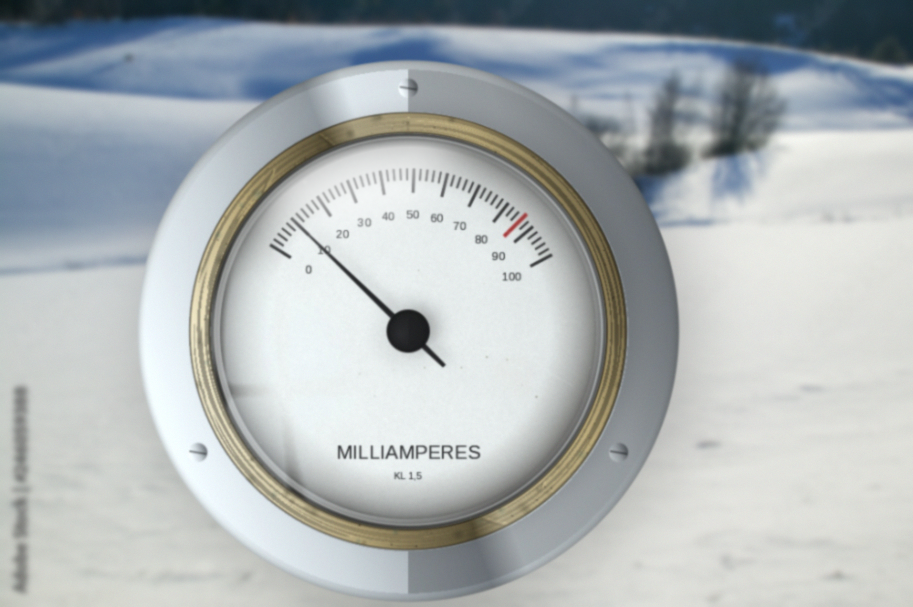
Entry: value=10 unit=mA
